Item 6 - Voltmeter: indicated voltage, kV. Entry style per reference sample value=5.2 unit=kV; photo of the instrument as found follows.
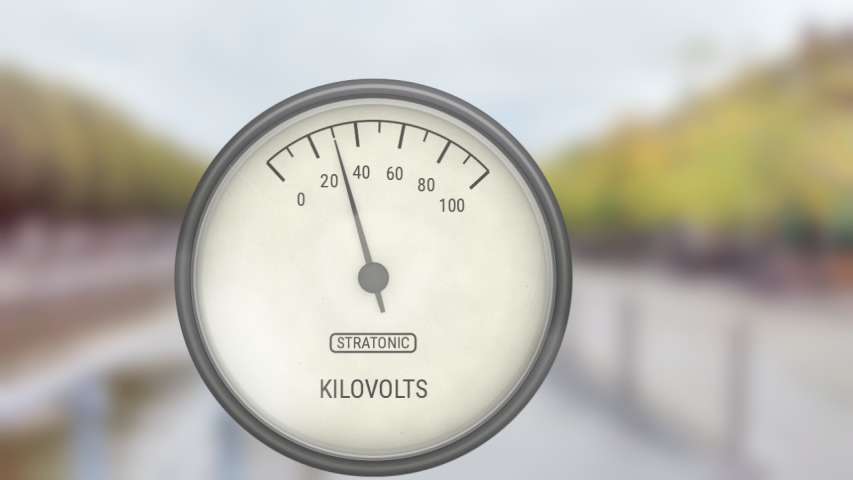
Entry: value=30 unit=kV
